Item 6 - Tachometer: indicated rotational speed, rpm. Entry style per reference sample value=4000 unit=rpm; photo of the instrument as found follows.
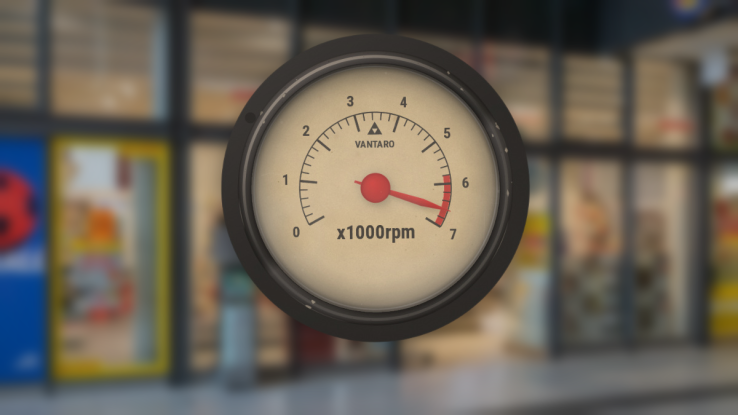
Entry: value=6600 unit=rpm
